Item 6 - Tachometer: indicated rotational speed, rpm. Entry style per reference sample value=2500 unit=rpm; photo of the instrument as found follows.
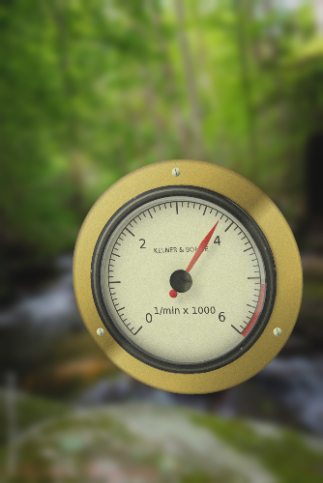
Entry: value=3800 unit=rpm
